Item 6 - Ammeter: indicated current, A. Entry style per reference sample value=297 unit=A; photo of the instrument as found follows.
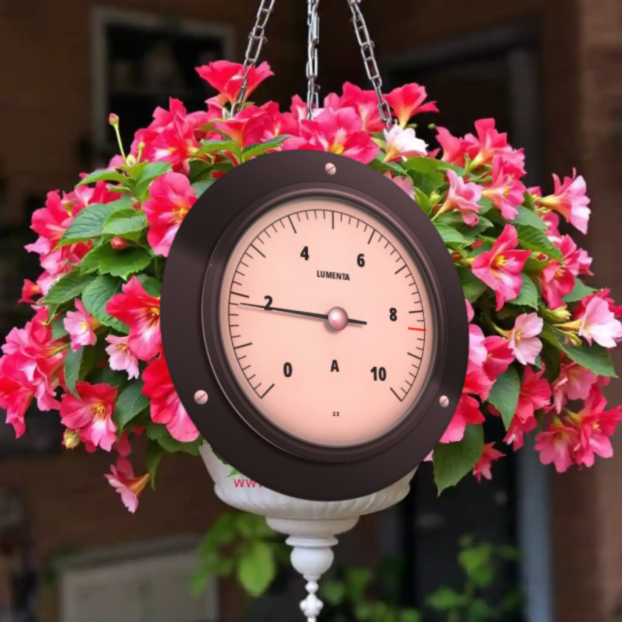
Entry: value=1.8 unit=A
